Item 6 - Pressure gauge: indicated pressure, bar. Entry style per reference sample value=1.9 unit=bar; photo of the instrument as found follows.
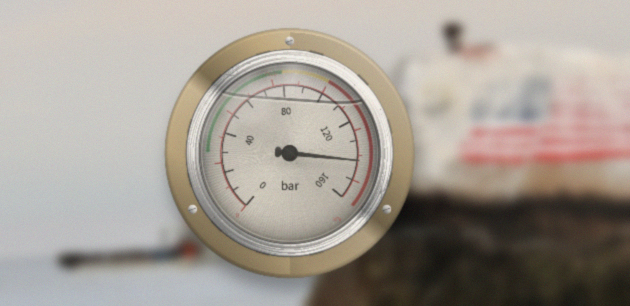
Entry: value=140 unit=bar
